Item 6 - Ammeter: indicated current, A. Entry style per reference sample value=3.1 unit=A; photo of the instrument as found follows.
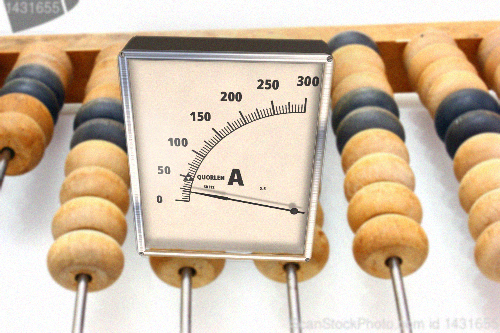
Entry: value=25 unit=A
